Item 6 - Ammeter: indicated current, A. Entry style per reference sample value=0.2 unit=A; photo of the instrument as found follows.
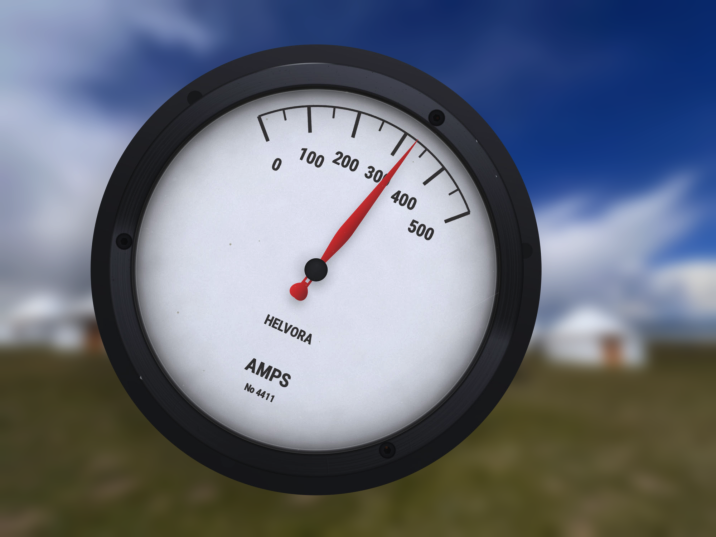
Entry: value=325 unit=A
